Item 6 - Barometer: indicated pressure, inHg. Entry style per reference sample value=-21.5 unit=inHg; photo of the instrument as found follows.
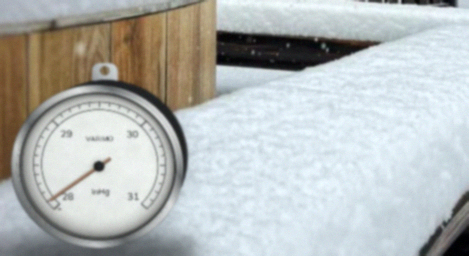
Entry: value=28.1 unit=inHg
